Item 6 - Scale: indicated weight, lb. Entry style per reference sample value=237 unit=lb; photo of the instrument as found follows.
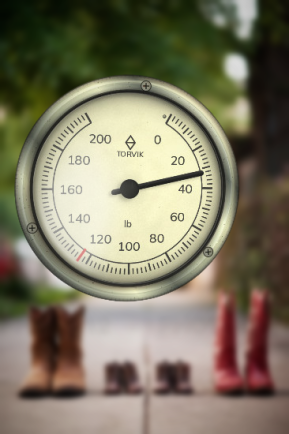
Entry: value=32 unit=lb
